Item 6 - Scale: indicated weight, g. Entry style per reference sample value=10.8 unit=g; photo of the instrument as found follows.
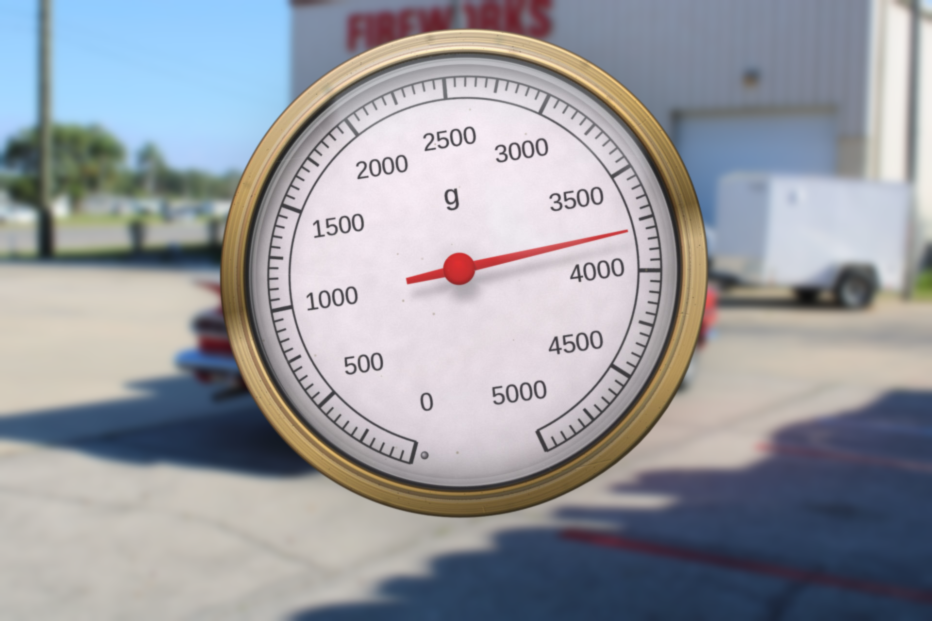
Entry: value=3800 unit=g
